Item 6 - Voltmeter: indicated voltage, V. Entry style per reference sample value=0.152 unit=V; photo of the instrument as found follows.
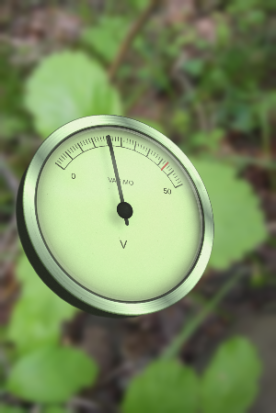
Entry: value=20 unit=V
